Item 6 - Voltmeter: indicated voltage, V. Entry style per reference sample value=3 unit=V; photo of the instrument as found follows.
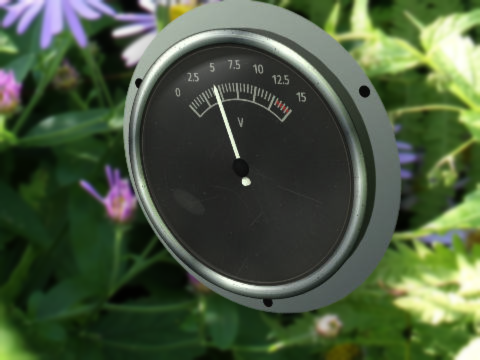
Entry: value=5 unit=V
